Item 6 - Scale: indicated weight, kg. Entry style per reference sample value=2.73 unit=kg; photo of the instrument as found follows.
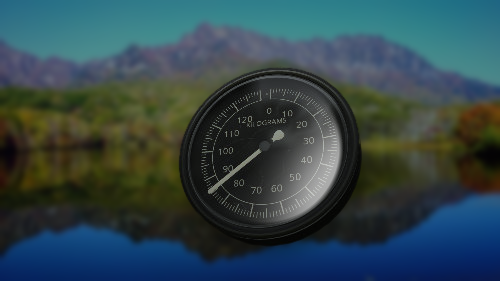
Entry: value=85 unit=kg
